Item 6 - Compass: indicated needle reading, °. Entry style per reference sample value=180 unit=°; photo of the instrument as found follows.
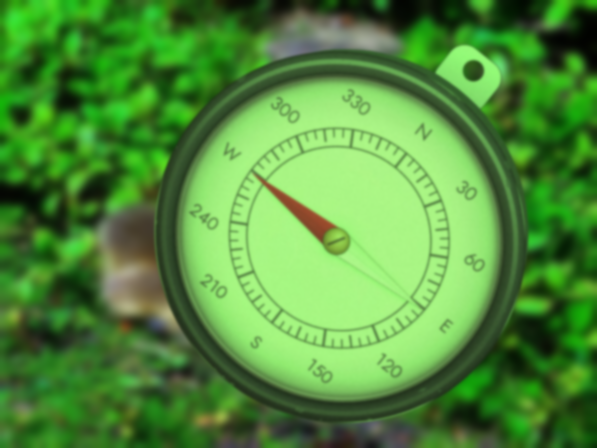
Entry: value=270 unit=°
